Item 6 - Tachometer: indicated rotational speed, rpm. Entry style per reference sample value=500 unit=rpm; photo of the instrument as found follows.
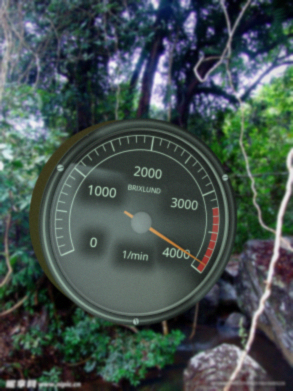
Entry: value=3900 unit=rpm
